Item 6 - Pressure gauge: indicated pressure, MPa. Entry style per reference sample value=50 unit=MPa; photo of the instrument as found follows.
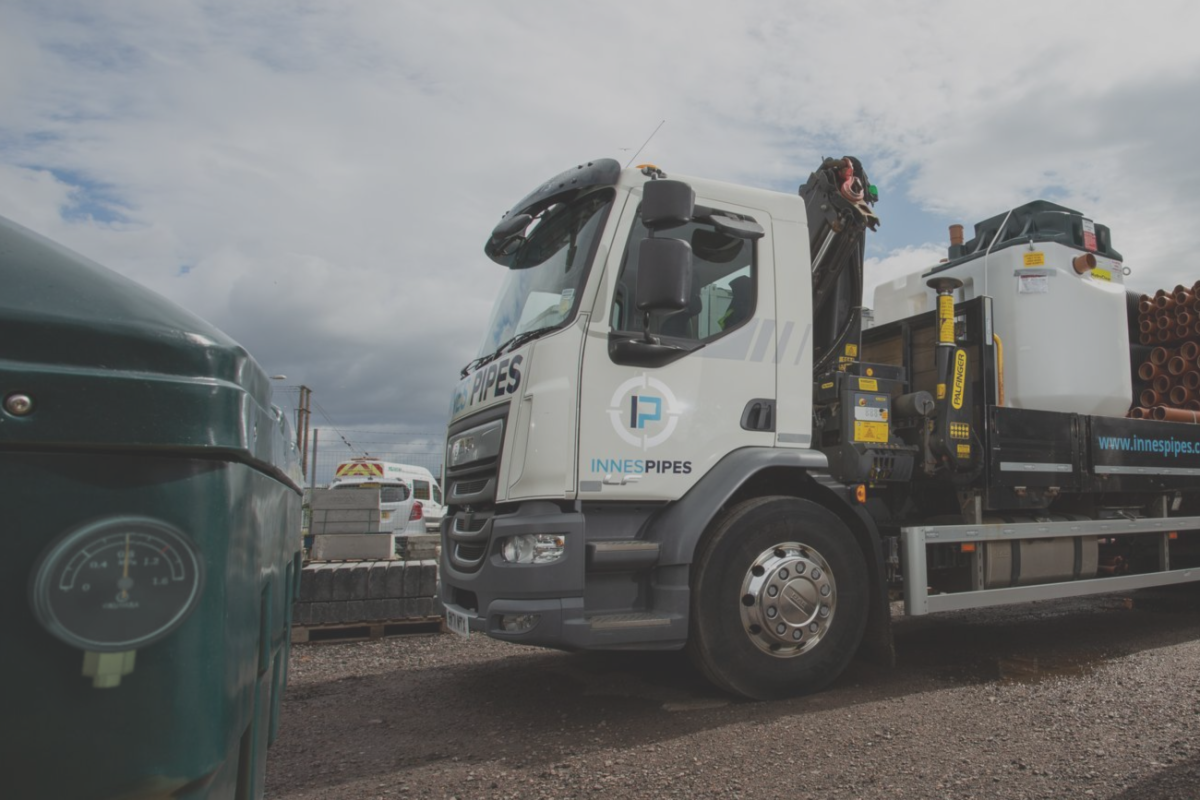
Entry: value=0.8 unit=MPa
